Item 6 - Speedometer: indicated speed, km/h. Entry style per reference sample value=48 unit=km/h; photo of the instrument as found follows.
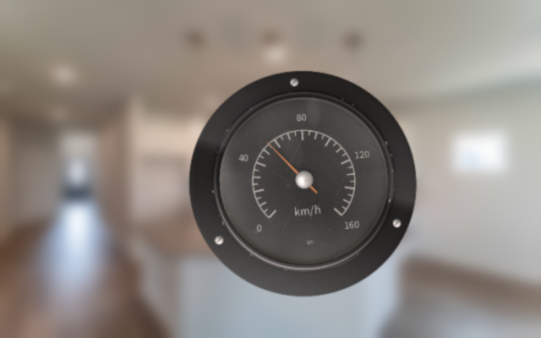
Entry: value=55 unit=km/h
